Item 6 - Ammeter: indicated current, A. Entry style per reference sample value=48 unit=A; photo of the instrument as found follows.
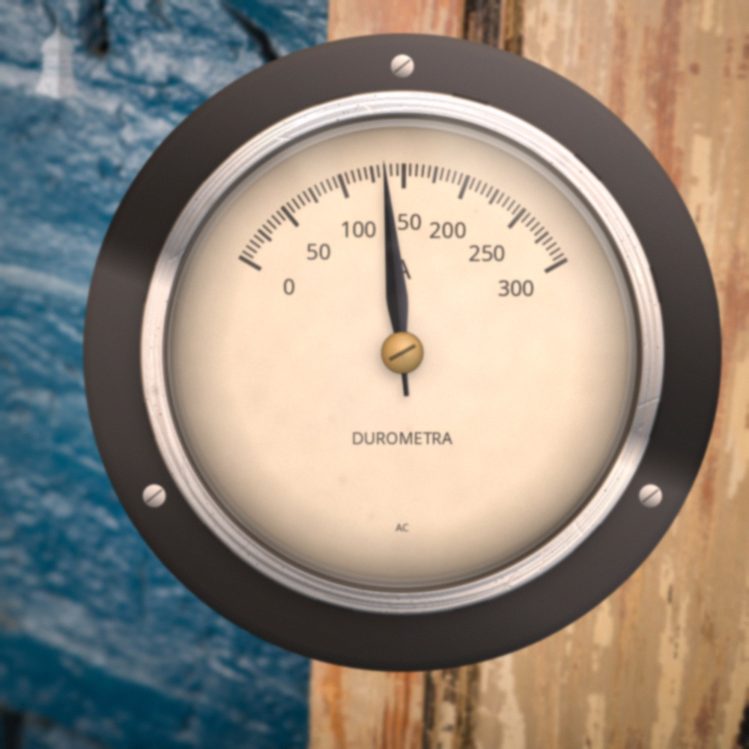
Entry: value=135 unit=A
